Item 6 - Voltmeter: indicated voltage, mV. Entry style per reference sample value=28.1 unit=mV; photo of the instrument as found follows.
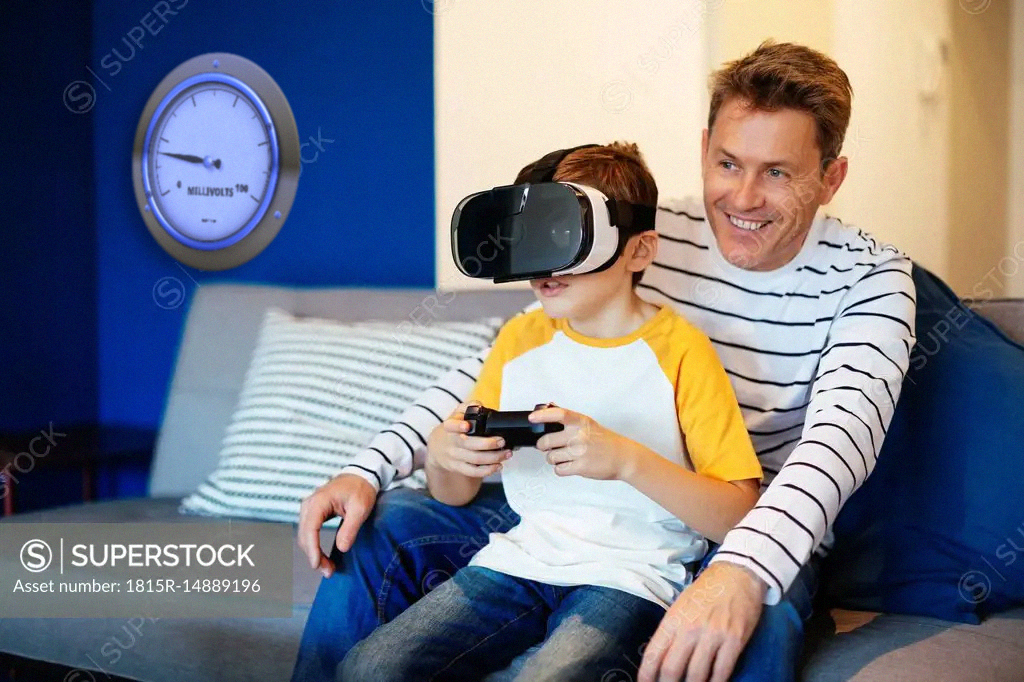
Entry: value=15 unit=mV
